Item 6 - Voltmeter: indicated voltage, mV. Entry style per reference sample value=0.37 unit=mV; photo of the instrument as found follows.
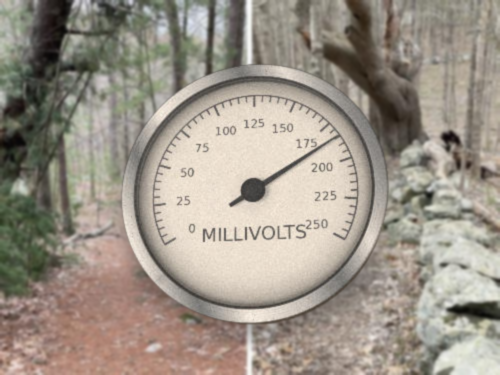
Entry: value=185 unit=mV
